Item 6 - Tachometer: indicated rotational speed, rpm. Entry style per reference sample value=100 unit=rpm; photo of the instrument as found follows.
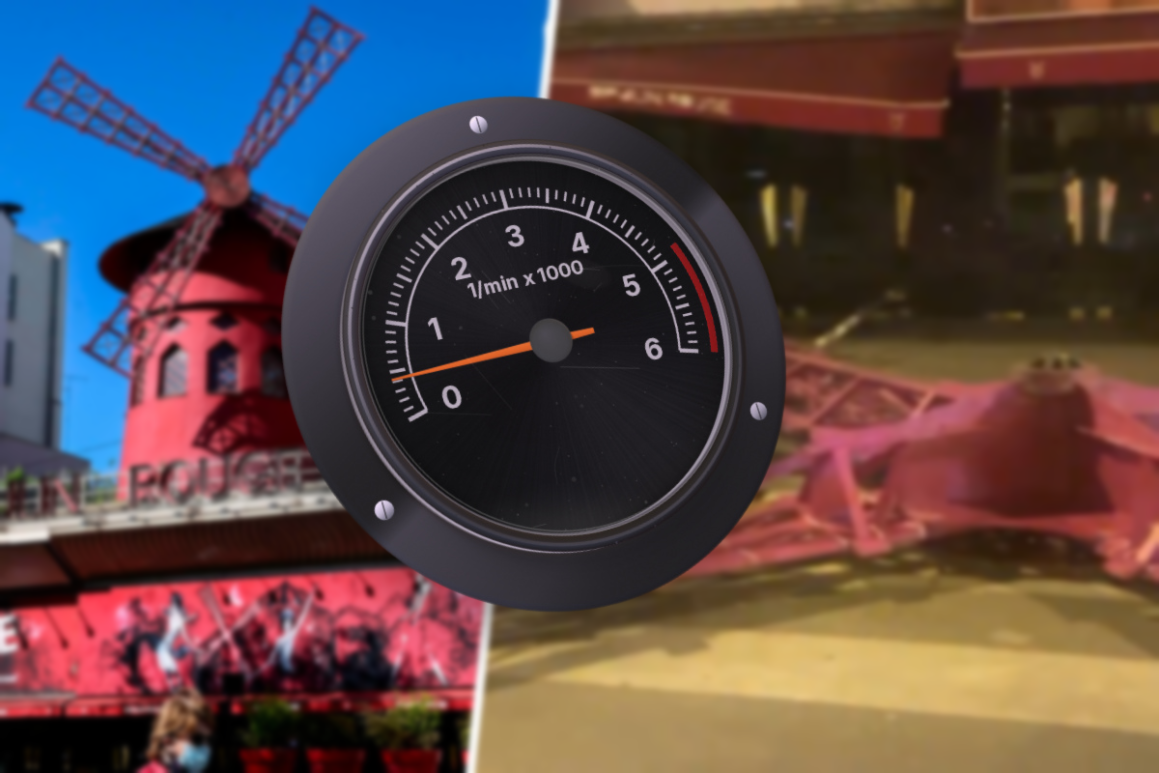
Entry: value=400 unit=rpm
